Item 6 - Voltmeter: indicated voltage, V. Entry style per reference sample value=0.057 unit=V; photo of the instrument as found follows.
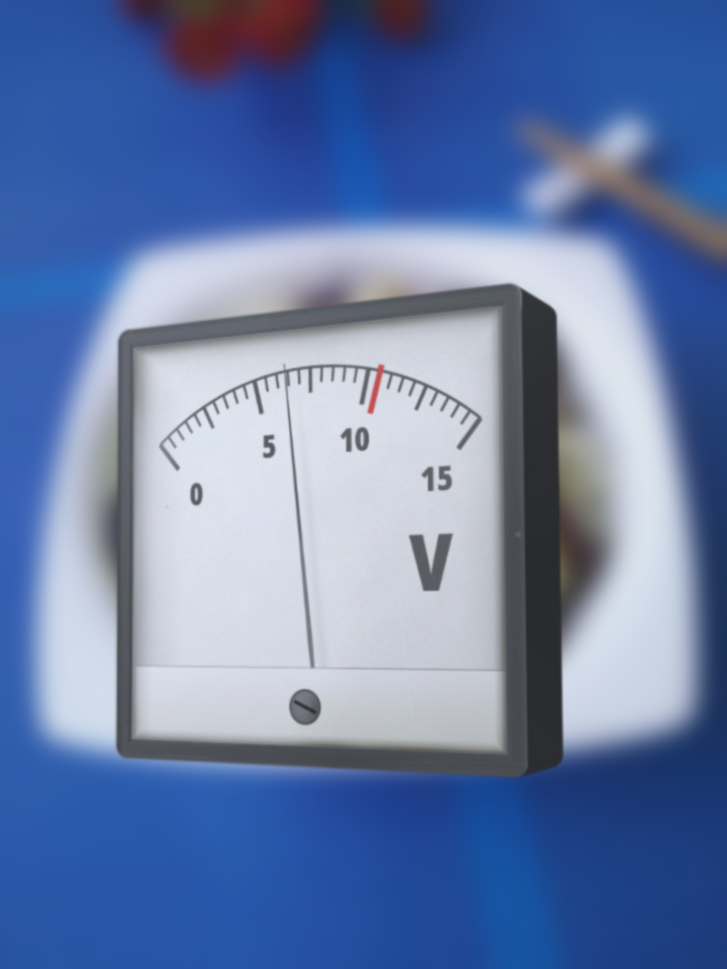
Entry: value=6.5 unit=V
